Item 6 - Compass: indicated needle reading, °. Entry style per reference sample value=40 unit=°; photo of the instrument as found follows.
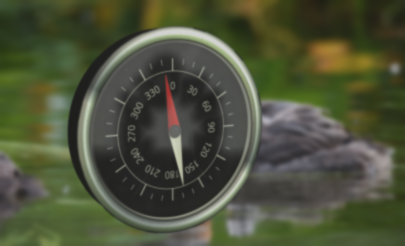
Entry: value=350 unit=°
